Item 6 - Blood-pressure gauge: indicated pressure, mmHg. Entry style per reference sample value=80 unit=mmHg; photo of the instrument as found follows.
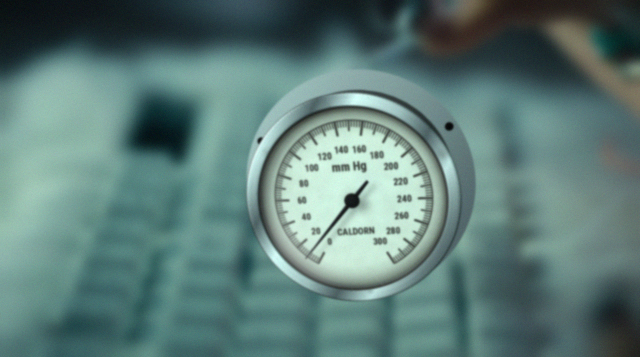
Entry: value=10 unit=mmHg
